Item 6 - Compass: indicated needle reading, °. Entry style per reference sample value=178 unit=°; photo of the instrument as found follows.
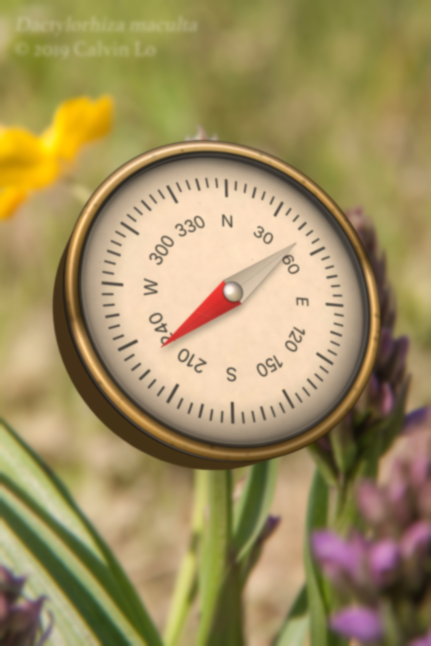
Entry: value=230 unit=°
